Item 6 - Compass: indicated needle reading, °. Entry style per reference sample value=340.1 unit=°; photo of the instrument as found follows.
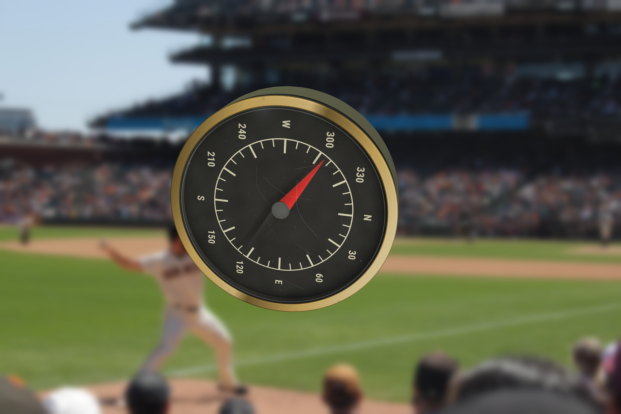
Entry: value=305 unit=°
